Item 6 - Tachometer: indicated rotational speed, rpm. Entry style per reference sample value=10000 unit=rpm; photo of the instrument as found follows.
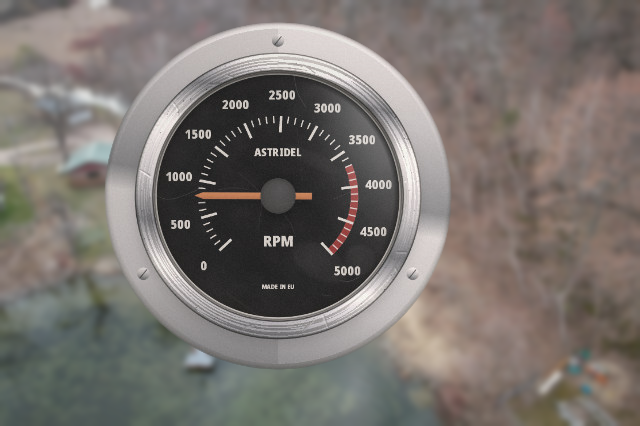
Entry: value=800 unit=rpm
